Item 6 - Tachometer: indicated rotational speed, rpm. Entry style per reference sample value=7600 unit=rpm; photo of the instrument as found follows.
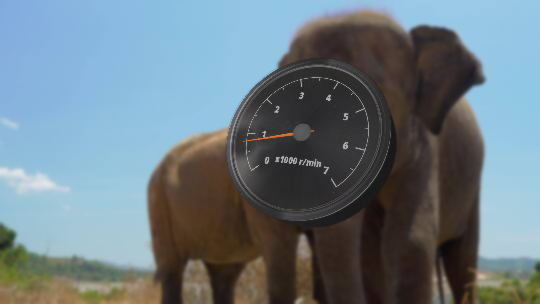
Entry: value=750 unit=rpm
